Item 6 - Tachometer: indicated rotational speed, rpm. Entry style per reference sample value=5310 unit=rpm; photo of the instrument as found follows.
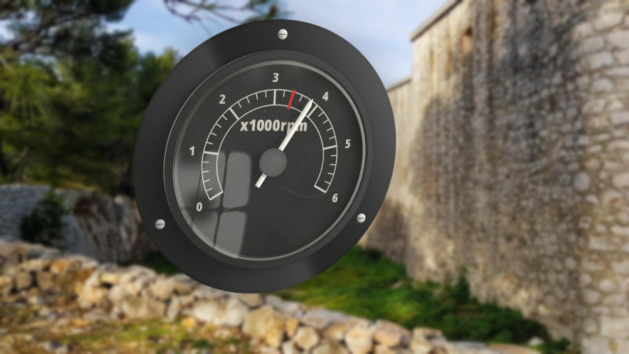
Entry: value=3800 unit=rpm
